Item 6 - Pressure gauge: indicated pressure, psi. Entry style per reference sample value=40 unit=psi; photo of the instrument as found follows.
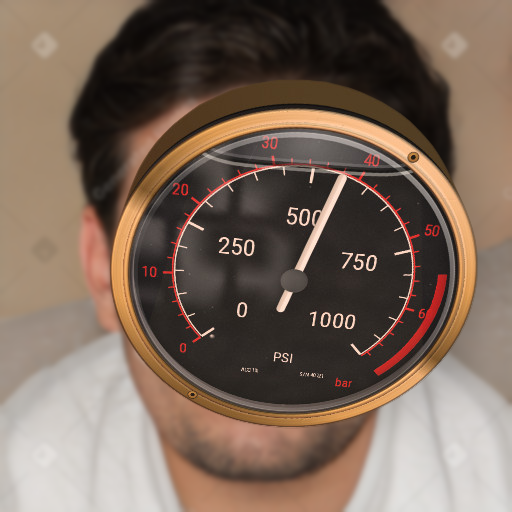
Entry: value=550 unit=psi
